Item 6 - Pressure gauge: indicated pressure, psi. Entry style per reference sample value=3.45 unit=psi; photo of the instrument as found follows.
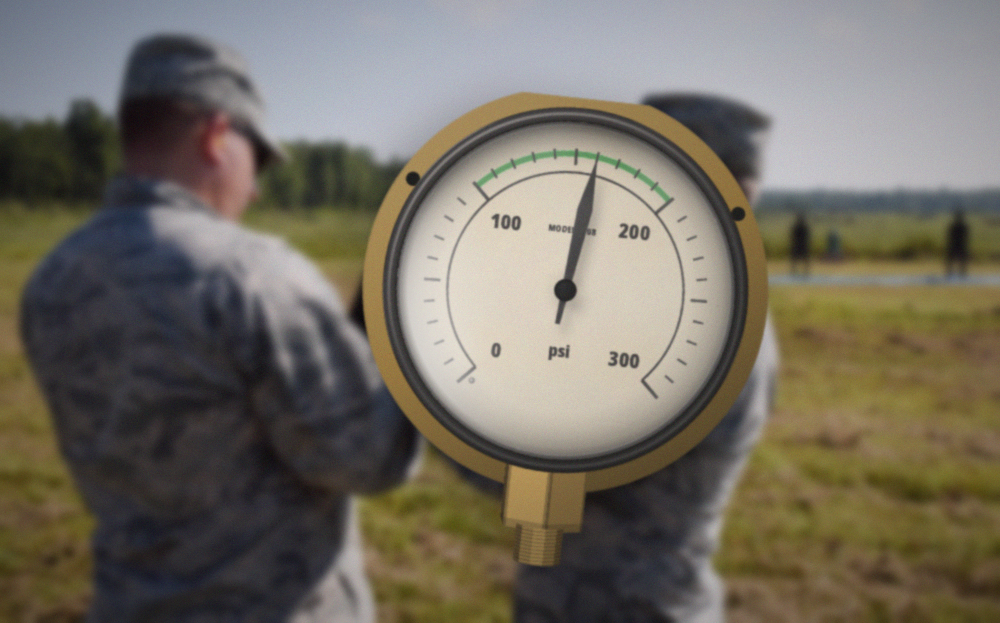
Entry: value=160 unit=psi
